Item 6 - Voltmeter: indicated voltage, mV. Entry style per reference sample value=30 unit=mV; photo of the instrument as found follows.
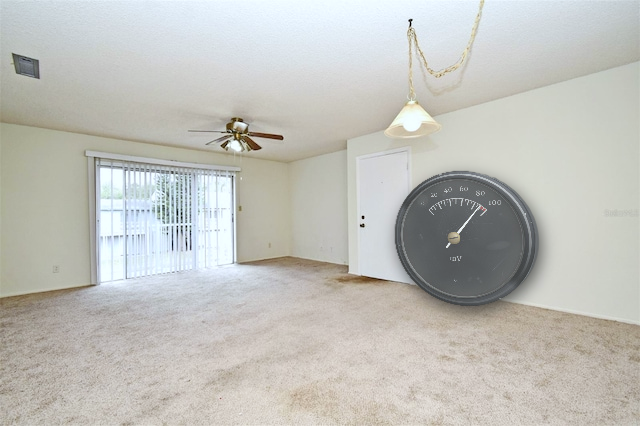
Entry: value=90 unit=mV
